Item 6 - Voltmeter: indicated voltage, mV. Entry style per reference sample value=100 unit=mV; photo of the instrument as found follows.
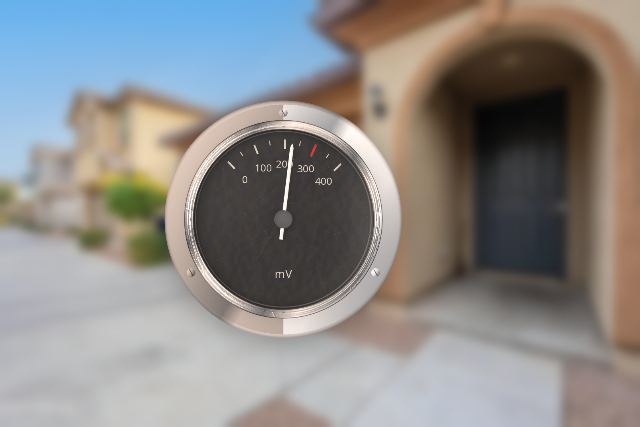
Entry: value=225 unit=mV
